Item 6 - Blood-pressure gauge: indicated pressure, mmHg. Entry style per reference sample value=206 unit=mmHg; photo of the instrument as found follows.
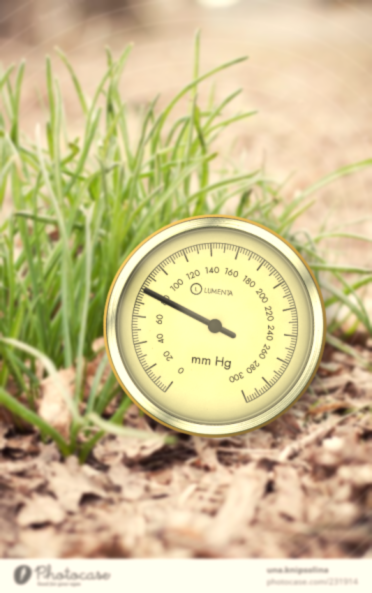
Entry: value=80 unit=mmHg
